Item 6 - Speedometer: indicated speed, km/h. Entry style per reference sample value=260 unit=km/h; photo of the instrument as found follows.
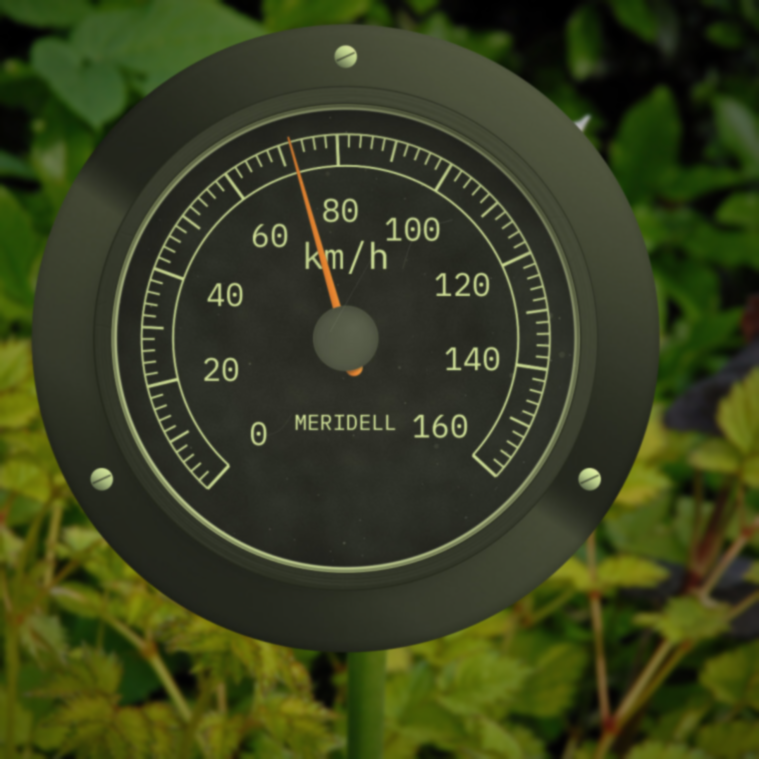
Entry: value=72 unit=km/h
